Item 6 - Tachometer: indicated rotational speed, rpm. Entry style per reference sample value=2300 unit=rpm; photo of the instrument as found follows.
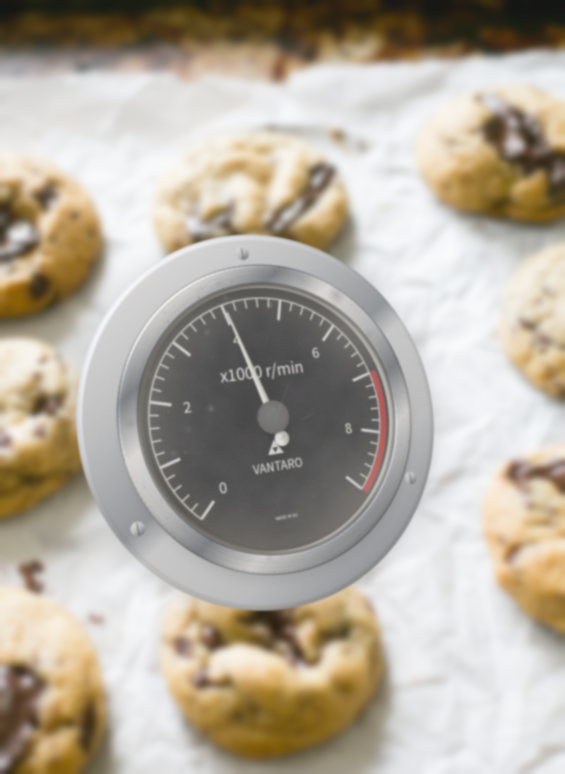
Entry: value=4000 unit=rpm
